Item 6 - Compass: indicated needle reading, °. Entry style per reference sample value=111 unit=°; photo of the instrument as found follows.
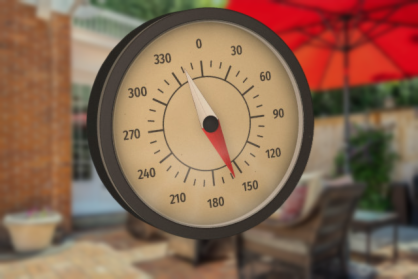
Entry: value=160 unit=°
